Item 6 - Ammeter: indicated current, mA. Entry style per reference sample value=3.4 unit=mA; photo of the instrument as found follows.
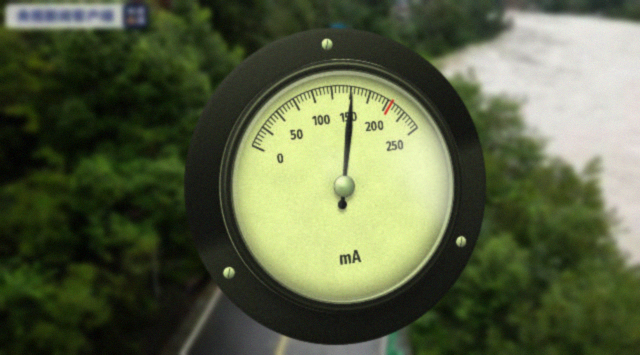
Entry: value=150 unit=mA
